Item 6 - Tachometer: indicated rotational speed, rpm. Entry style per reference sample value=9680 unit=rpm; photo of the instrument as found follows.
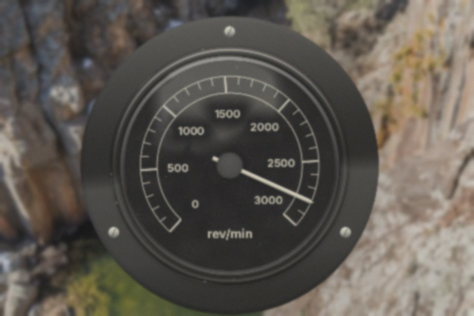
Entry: value=2800 unit=rpm
